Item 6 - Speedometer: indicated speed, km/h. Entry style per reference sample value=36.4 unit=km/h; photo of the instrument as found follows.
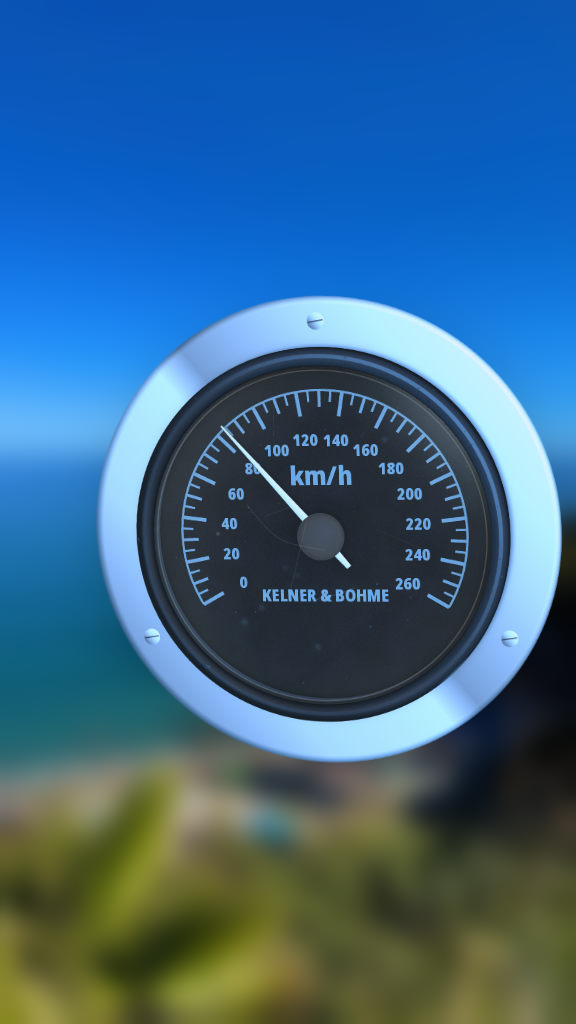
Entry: value=85 unit=km/h
